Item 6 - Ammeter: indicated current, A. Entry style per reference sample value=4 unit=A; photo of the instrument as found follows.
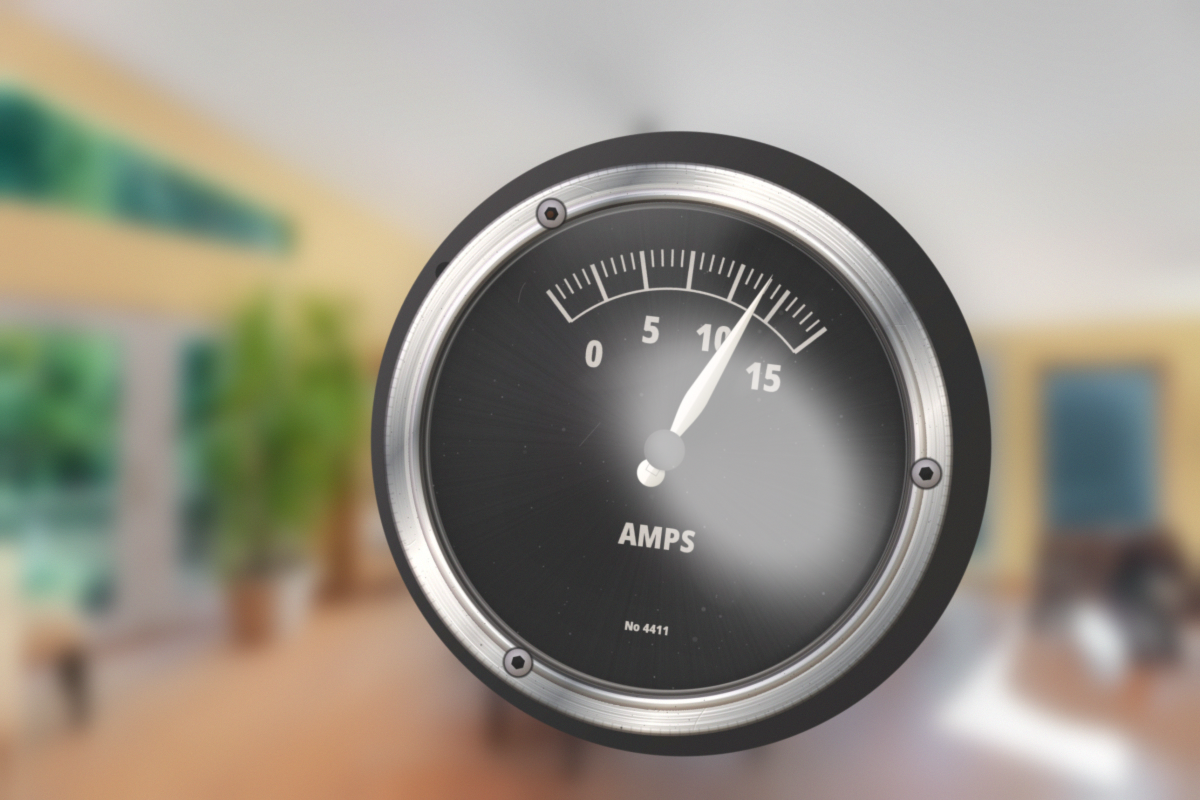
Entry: value=11.5 unit=A
